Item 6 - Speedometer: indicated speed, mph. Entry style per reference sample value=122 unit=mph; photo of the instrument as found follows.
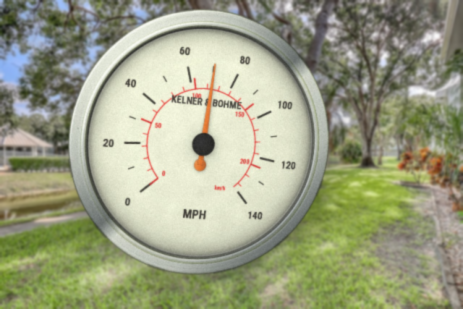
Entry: value=70 unit=mph
